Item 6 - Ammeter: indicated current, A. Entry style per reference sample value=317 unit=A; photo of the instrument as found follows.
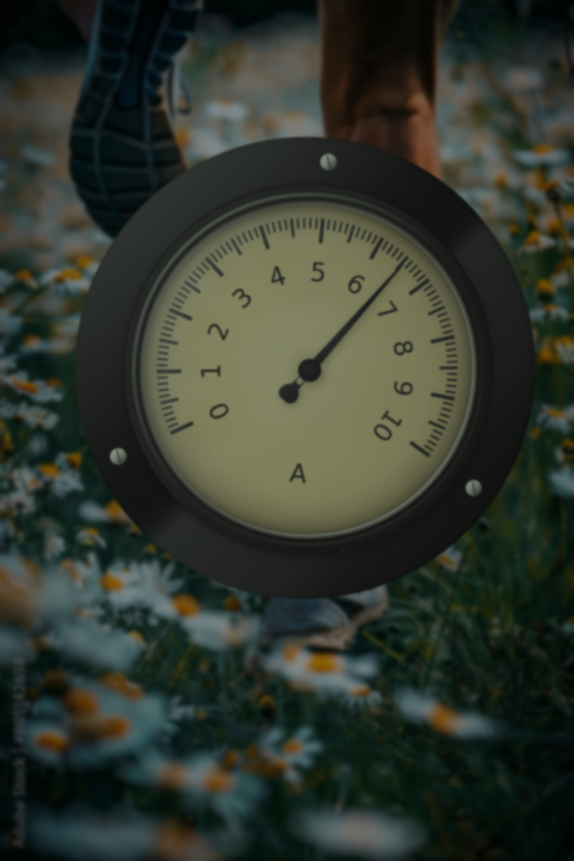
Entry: value=6.5 unit=A
